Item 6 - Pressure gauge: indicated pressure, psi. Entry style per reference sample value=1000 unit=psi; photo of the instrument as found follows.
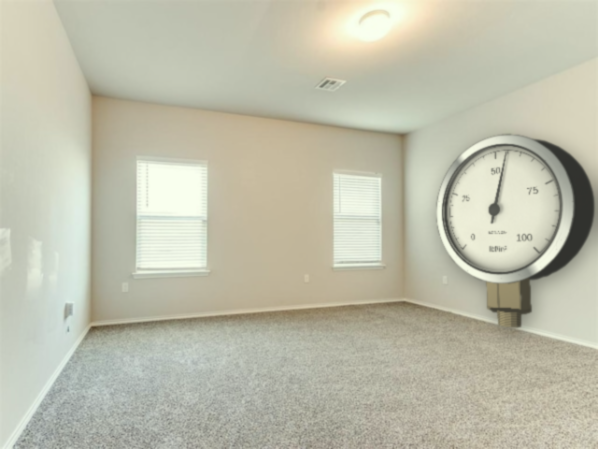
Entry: value=55 unit=psi
